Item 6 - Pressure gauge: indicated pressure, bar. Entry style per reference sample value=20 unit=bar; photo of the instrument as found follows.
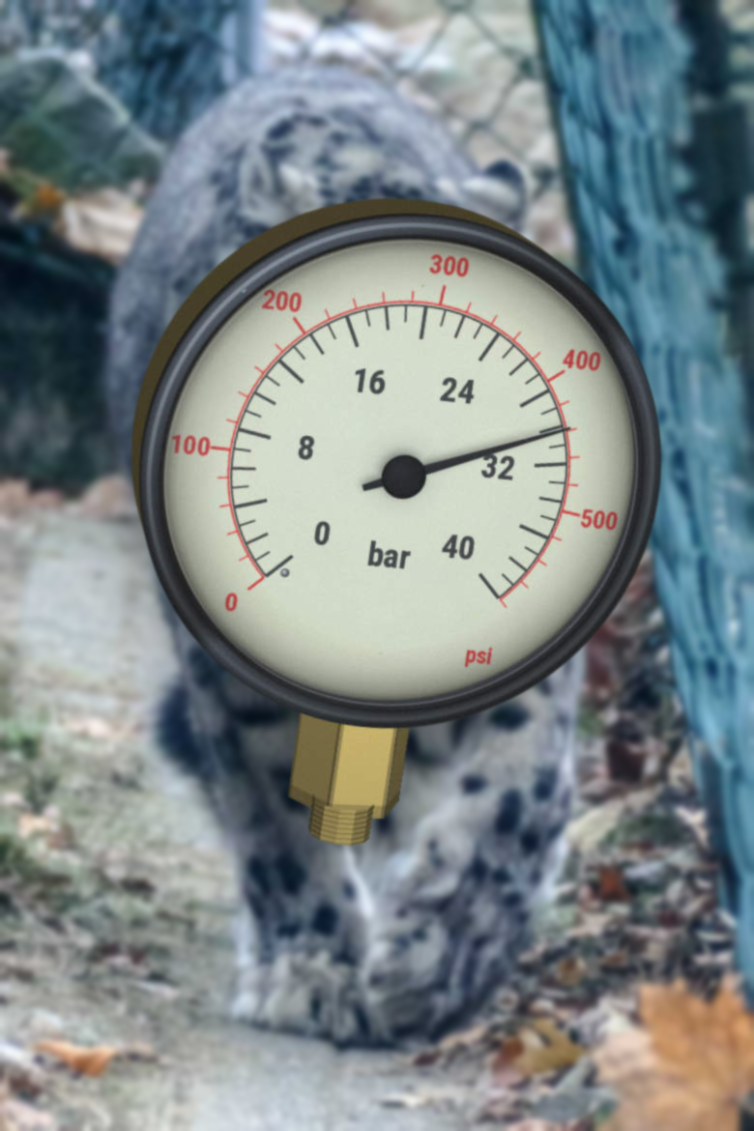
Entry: value=30 unit=bar
